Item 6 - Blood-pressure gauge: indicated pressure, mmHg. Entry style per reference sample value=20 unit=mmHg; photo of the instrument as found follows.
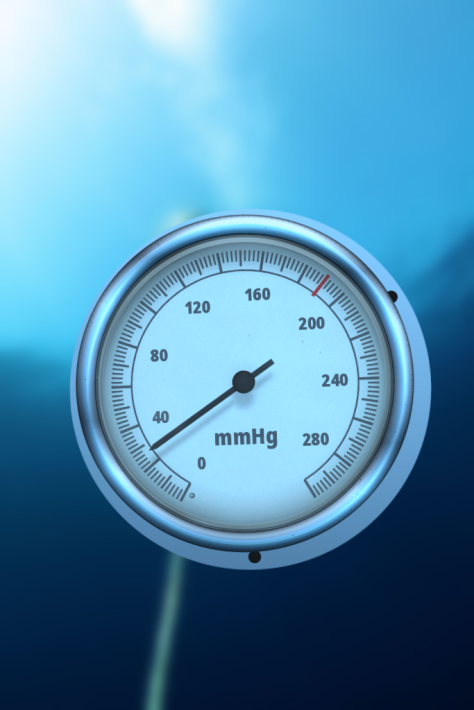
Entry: value=26 unit=mmHg
